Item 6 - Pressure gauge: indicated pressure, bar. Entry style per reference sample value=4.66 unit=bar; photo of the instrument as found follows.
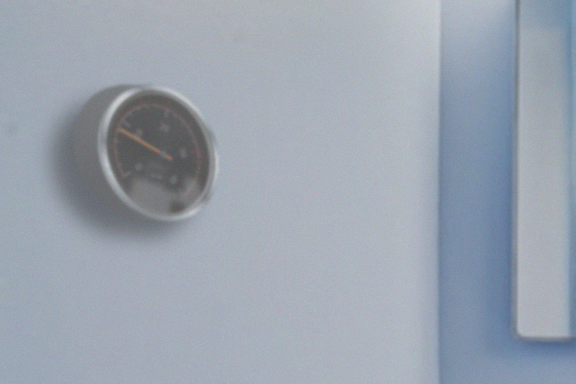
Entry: value=8 unit=bar
